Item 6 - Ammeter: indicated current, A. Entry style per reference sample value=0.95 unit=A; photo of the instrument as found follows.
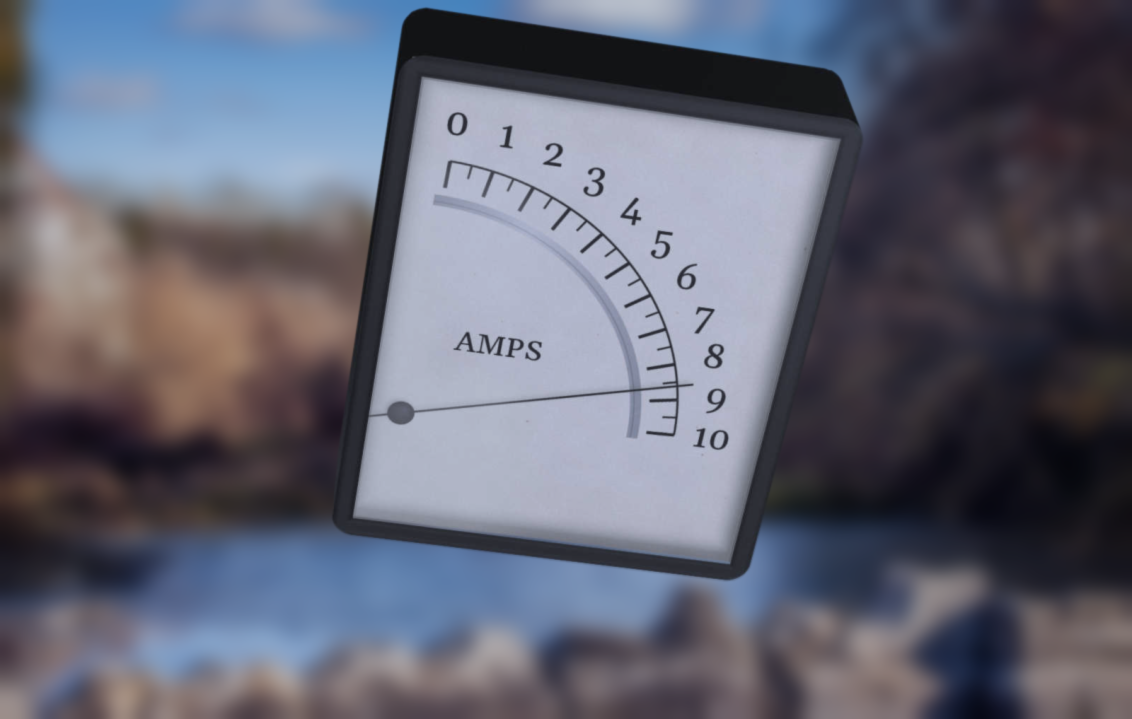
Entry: value=8.5 unit=A
